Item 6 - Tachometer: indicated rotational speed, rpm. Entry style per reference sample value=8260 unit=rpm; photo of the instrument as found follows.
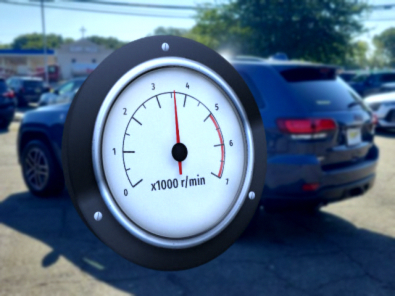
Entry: value=3500 unit=rpm
